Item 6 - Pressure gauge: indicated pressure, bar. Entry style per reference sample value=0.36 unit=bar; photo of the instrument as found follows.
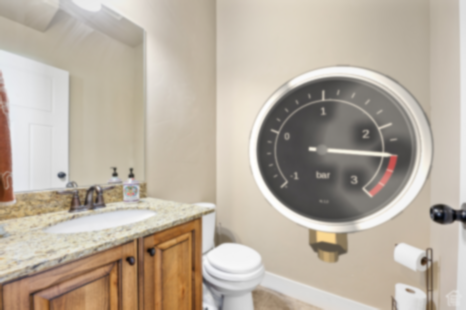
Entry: value=2.4 unit=bar
